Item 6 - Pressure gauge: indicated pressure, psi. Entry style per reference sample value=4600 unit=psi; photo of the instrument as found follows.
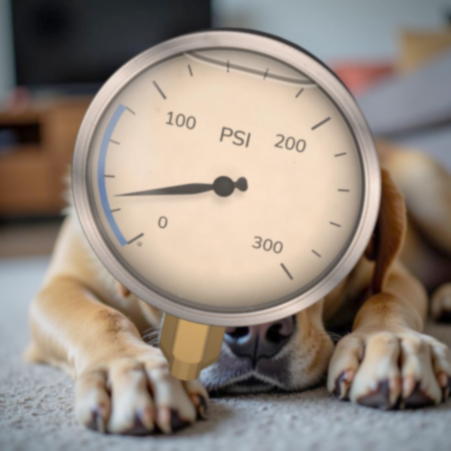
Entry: value=30 unit=psi
